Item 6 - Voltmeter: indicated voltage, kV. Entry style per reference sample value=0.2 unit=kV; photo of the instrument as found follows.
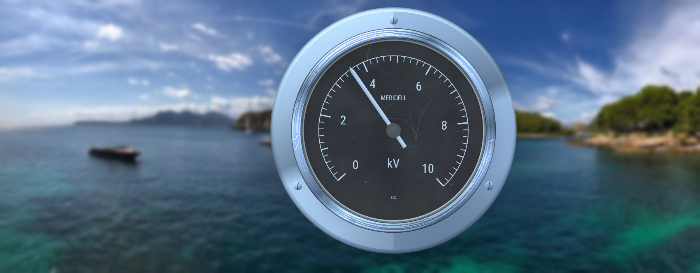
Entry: value=3.6 unit=kV
